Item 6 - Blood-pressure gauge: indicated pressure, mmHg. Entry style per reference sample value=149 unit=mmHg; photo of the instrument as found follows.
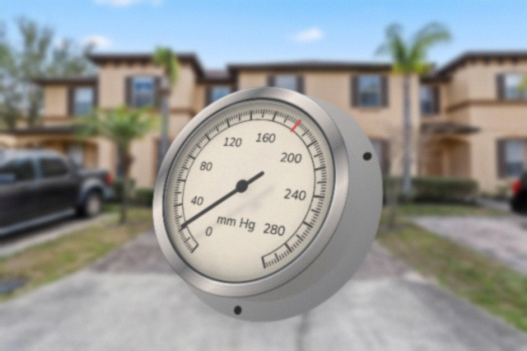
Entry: value=20 unit=mmHg
